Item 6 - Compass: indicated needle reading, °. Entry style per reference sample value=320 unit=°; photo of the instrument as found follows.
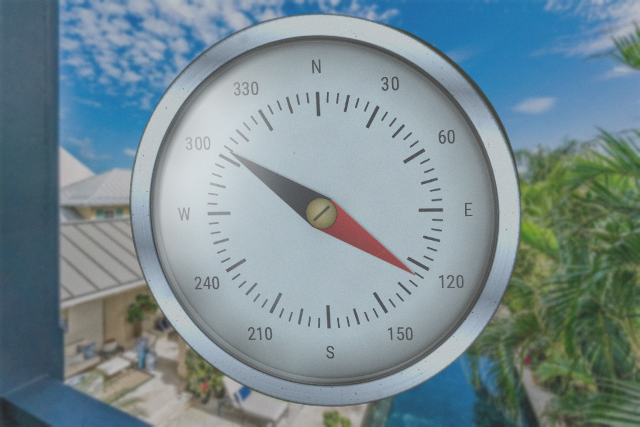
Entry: value=125 unit=°
